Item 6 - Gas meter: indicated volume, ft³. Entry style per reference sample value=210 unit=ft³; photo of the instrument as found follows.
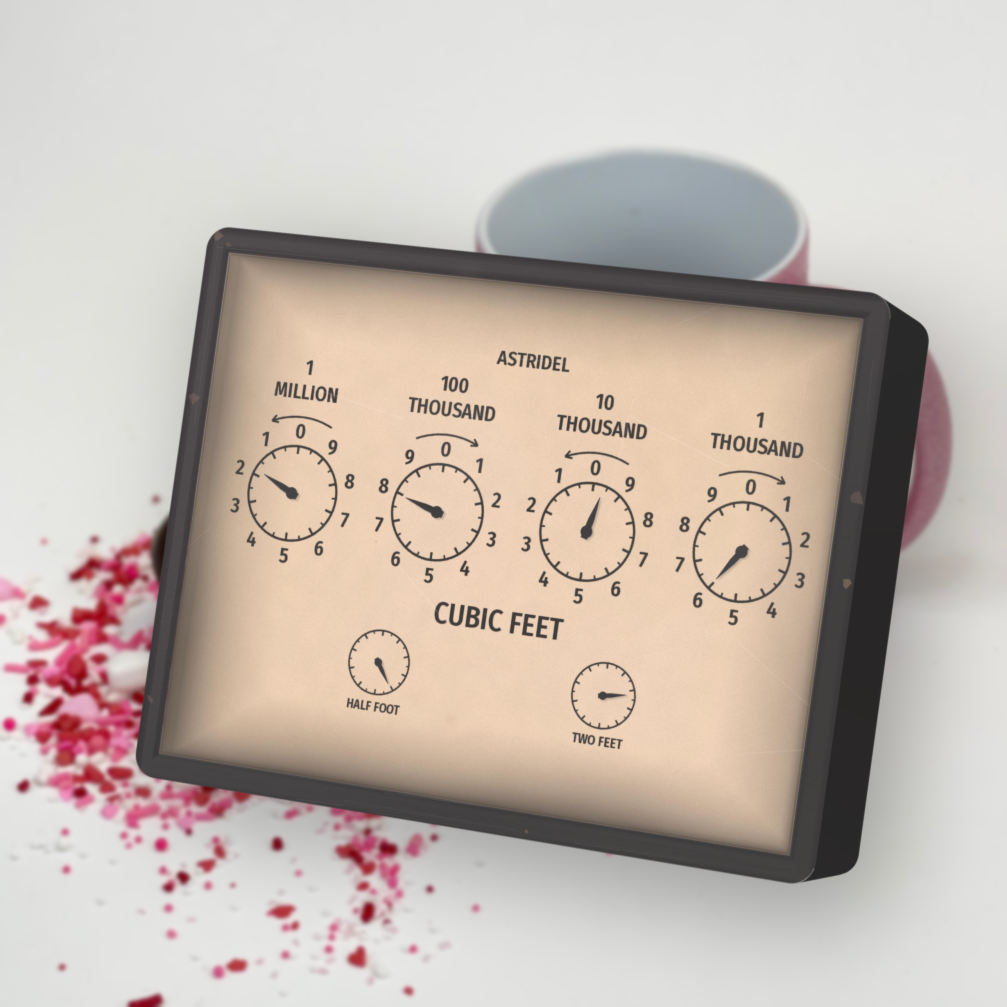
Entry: value=179600 unit=ft³
